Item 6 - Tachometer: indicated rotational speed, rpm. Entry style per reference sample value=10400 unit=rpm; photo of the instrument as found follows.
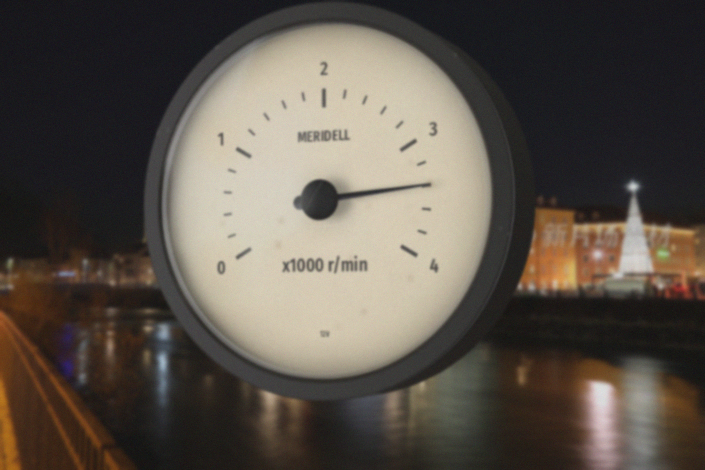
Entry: value=3400 unit=rpm
